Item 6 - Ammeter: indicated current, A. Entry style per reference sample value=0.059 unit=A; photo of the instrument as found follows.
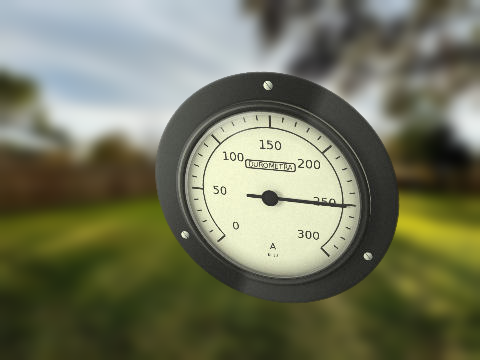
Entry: value=250 unit=A
